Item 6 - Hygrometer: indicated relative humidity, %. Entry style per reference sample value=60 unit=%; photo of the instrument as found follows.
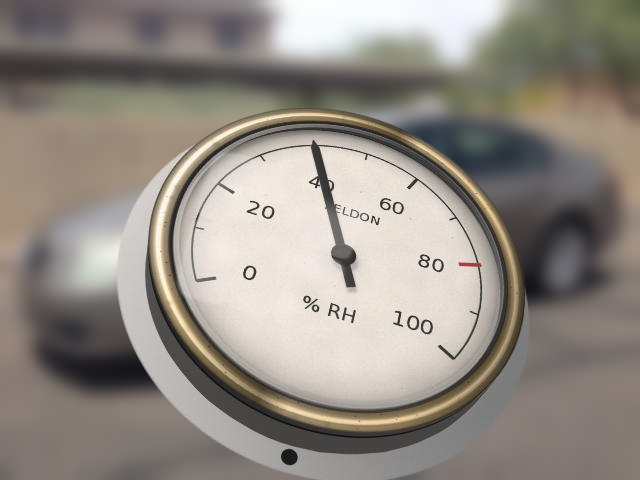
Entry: value=40 unit=%
